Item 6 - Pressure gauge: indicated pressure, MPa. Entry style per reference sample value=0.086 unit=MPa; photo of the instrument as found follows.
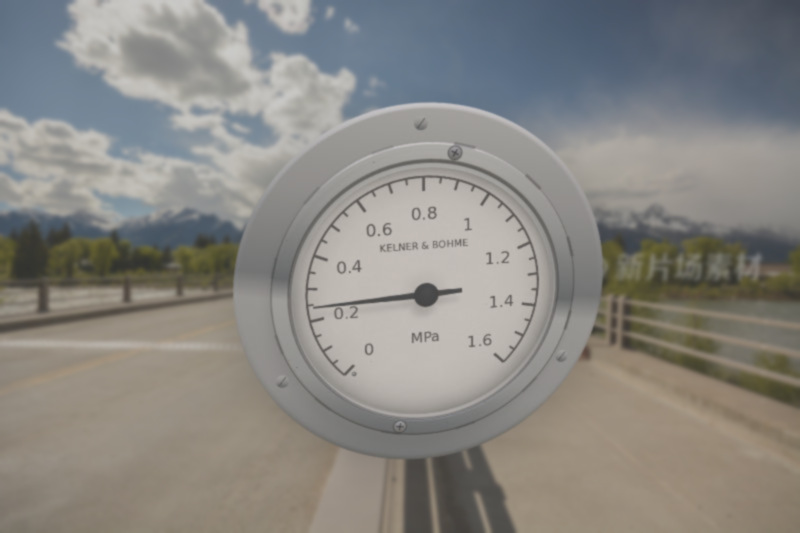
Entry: value=0.25 unit=MPa
